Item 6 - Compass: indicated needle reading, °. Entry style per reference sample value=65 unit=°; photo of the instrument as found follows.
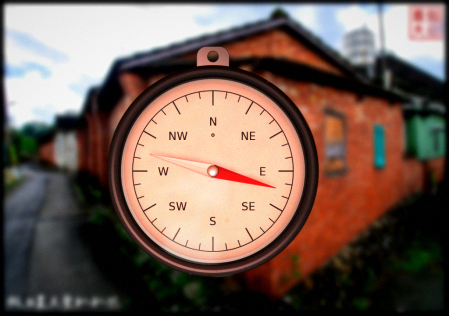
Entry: value=105 unit=°
